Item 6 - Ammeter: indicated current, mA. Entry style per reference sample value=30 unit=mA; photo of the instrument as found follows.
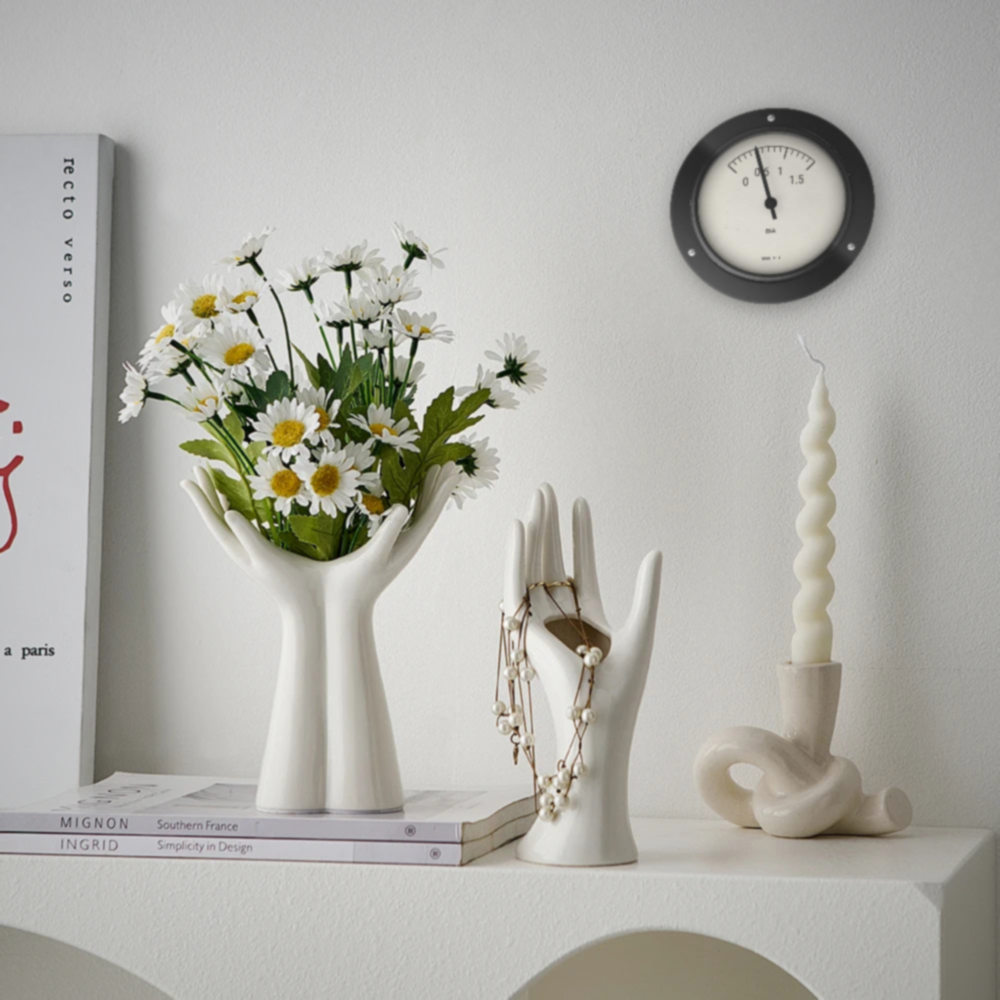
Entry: value=0.5 unit=mA
